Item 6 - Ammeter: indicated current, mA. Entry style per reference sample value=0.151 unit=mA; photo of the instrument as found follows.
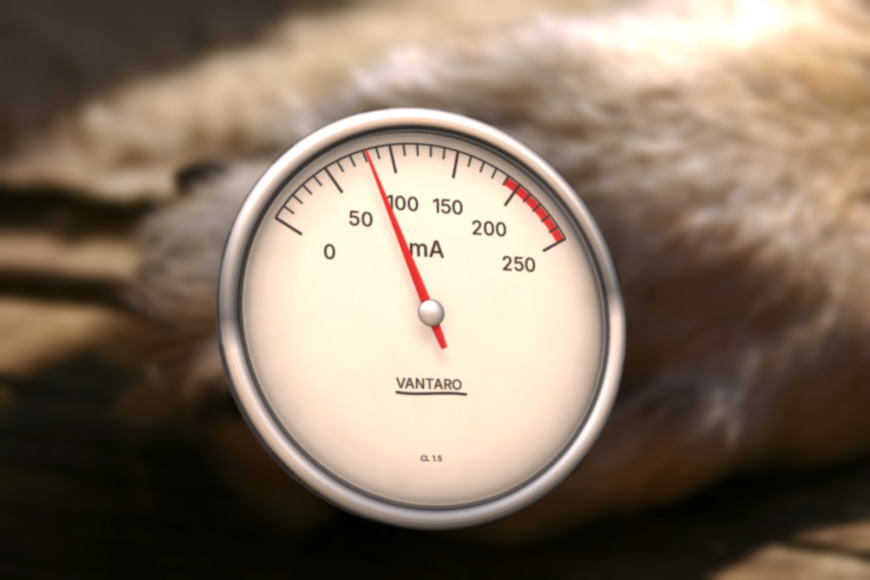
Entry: value=80 unit=mA
